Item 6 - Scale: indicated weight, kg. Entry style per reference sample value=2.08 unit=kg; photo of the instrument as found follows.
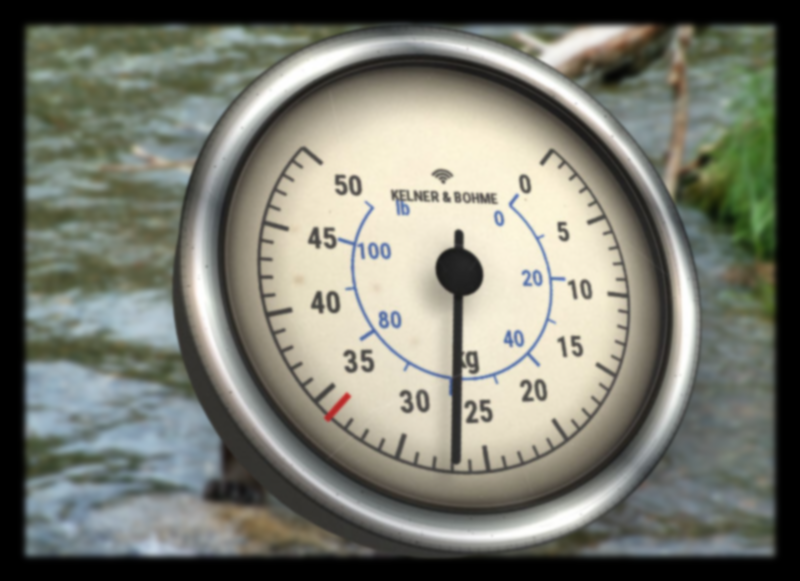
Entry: value=27 unit=kg
